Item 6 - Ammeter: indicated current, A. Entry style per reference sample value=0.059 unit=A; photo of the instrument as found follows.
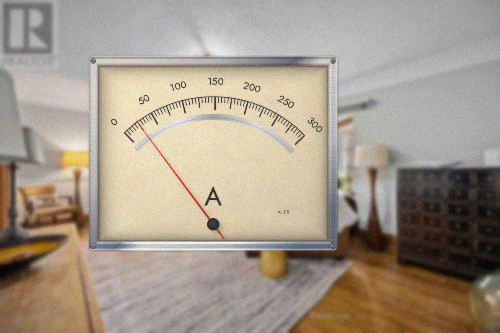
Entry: value=25 unit=A
